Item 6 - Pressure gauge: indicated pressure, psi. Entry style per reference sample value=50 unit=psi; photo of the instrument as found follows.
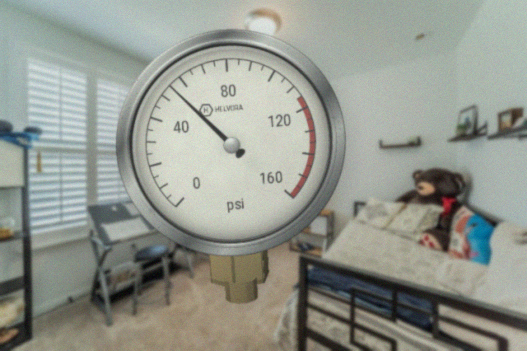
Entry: value=55 unit=psi
